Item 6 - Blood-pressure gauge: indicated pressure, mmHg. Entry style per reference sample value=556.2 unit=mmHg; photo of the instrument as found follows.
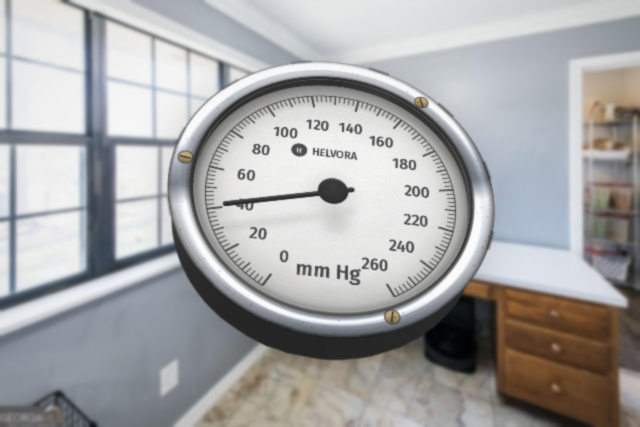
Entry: value=40 unit=mmHg
